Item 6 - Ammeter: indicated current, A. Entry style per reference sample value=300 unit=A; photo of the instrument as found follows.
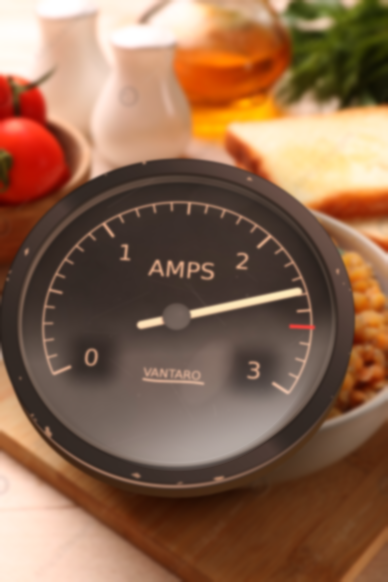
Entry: value=2.4 unit=A
